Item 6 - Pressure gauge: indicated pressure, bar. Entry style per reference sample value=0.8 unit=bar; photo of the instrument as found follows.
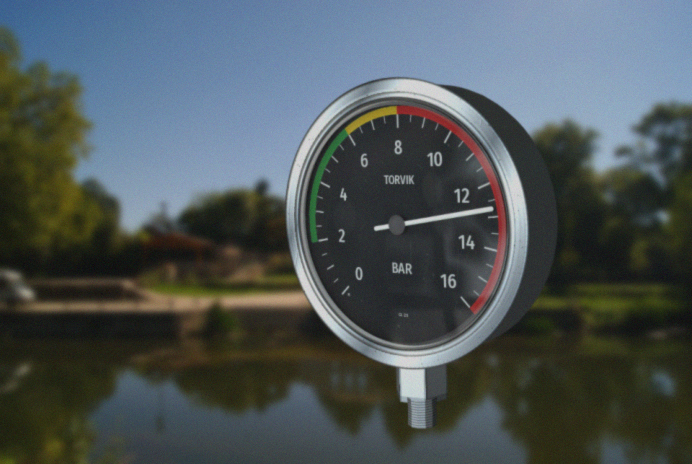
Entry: value=12.75 unit=bar
